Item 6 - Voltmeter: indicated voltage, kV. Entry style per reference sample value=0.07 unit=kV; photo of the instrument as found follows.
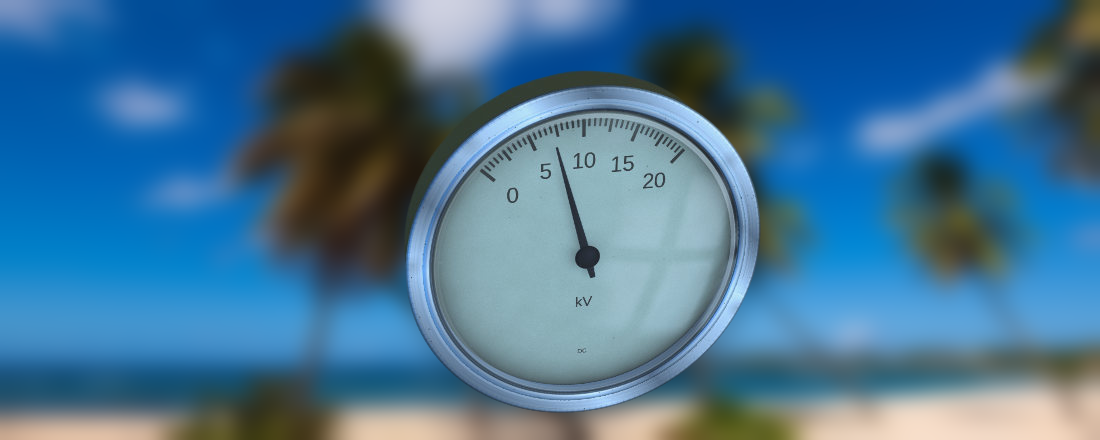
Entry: value=7 unit=kV
